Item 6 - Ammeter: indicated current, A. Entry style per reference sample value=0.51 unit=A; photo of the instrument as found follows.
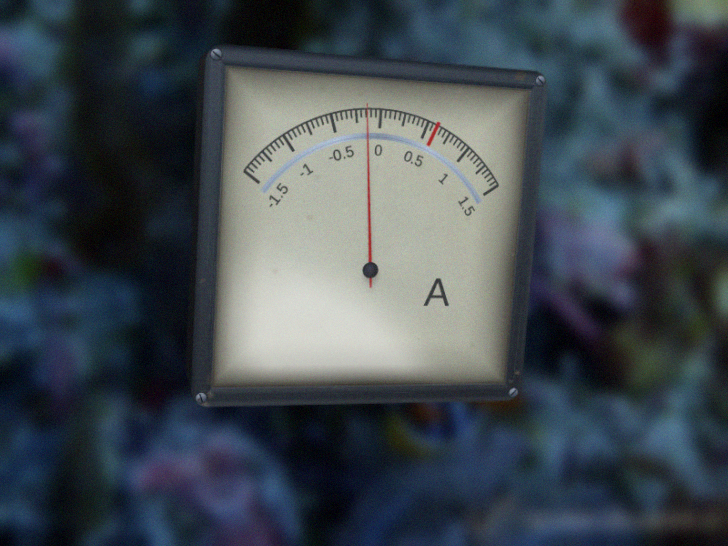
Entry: value=-0.15 unit=A
